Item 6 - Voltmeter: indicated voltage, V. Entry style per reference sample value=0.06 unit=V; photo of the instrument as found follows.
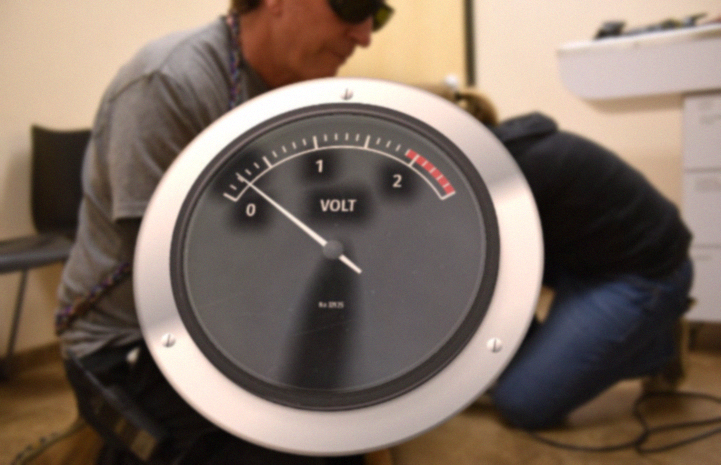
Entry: value=0.2 unit=V
